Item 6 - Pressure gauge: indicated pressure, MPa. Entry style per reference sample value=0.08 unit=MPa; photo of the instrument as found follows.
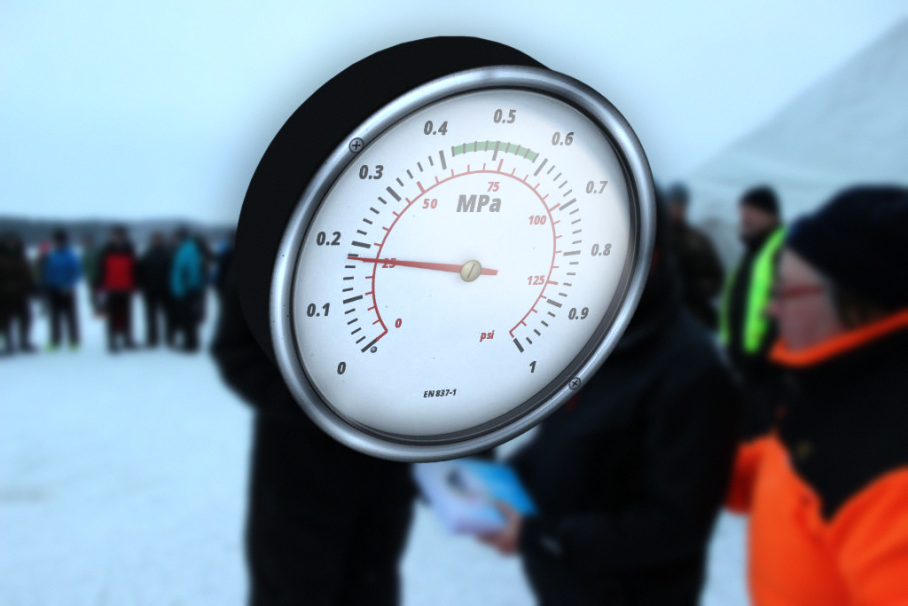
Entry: value=0.18 unit=MPa
